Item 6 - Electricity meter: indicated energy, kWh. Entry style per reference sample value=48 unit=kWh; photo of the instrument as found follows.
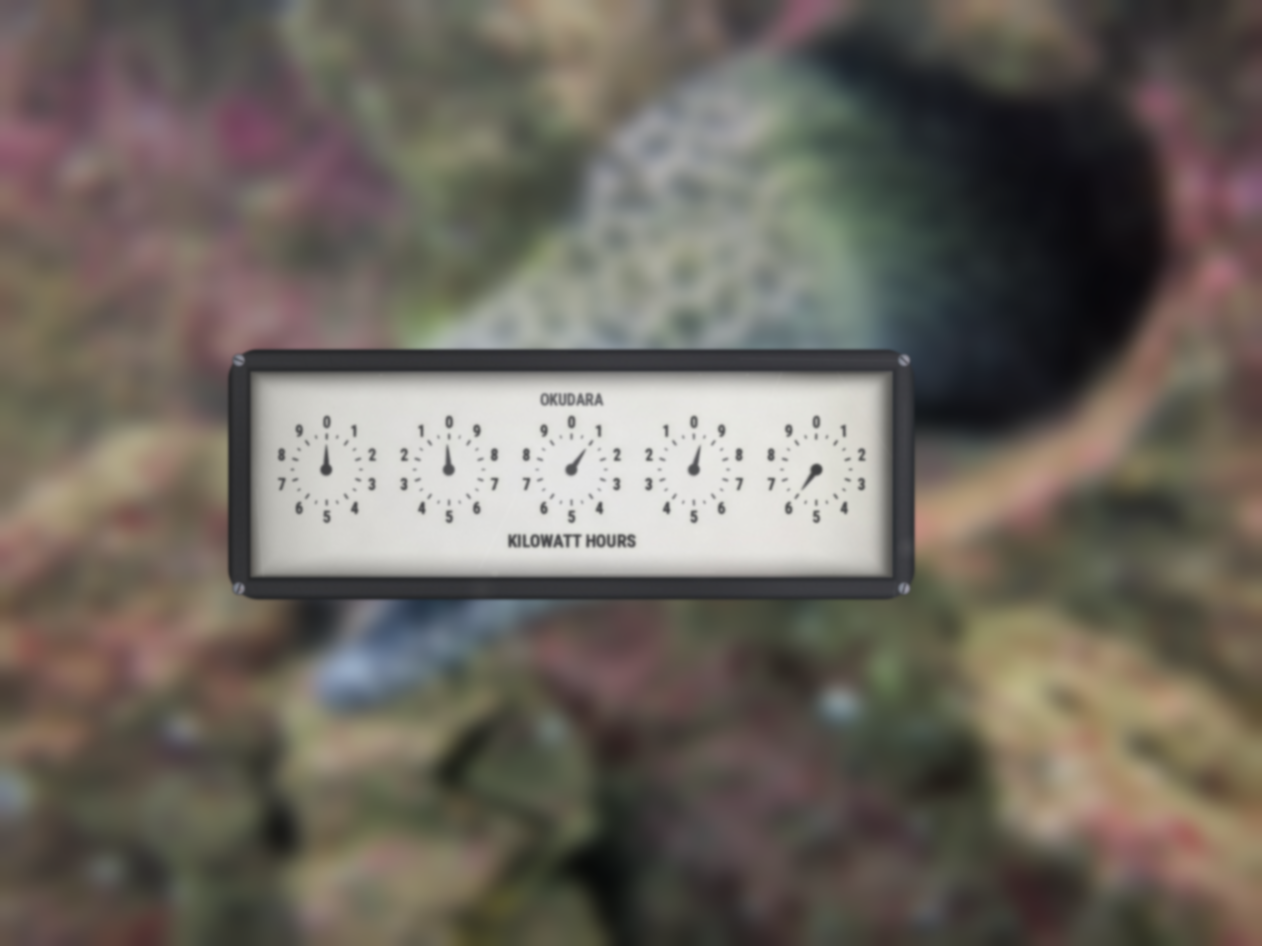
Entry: value=96 unit=kWh
